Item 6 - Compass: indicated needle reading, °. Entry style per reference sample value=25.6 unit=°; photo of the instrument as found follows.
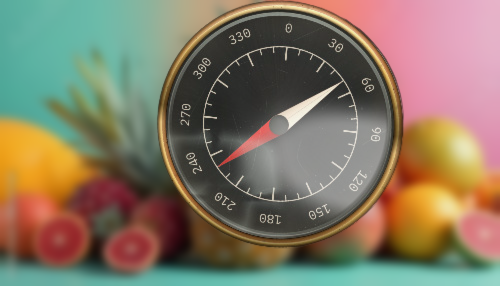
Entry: value=230 unit=°
